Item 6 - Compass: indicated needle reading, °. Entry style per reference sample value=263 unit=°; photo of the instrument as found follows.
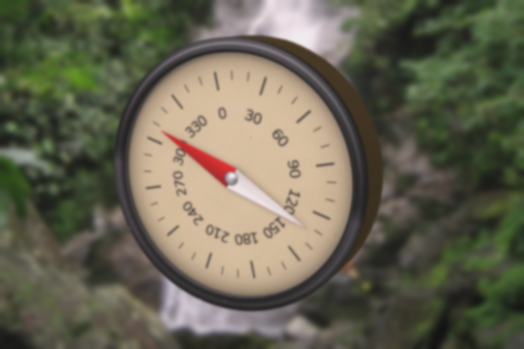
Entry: value=310 unit=°
